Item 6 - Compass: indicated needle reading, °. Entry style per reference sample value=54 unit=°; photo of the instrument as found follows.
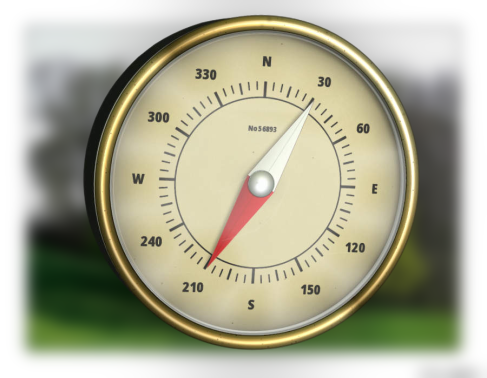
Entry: value=210 unit=°
